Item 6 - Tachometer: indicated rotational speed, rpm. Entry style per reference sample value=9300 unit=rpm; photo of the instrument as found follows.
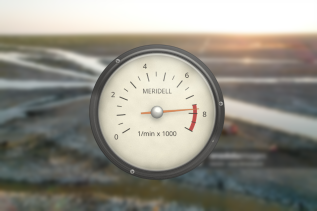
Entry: value=7750 unit=rpm
